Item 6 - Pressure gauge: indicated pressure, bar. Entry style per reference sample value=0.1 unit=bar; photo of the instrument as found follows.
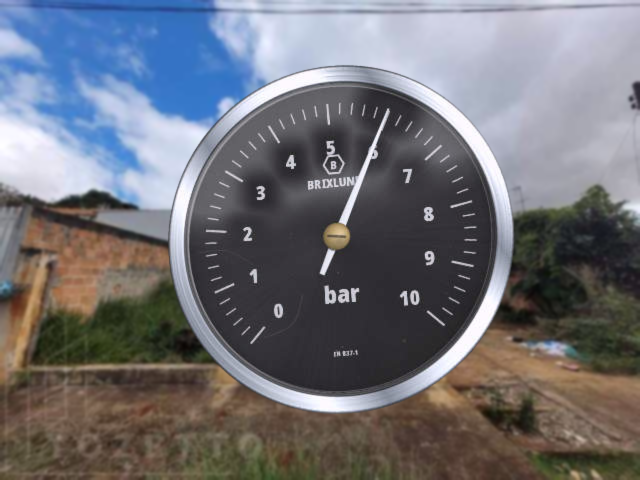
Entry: value=6 unit=bar
